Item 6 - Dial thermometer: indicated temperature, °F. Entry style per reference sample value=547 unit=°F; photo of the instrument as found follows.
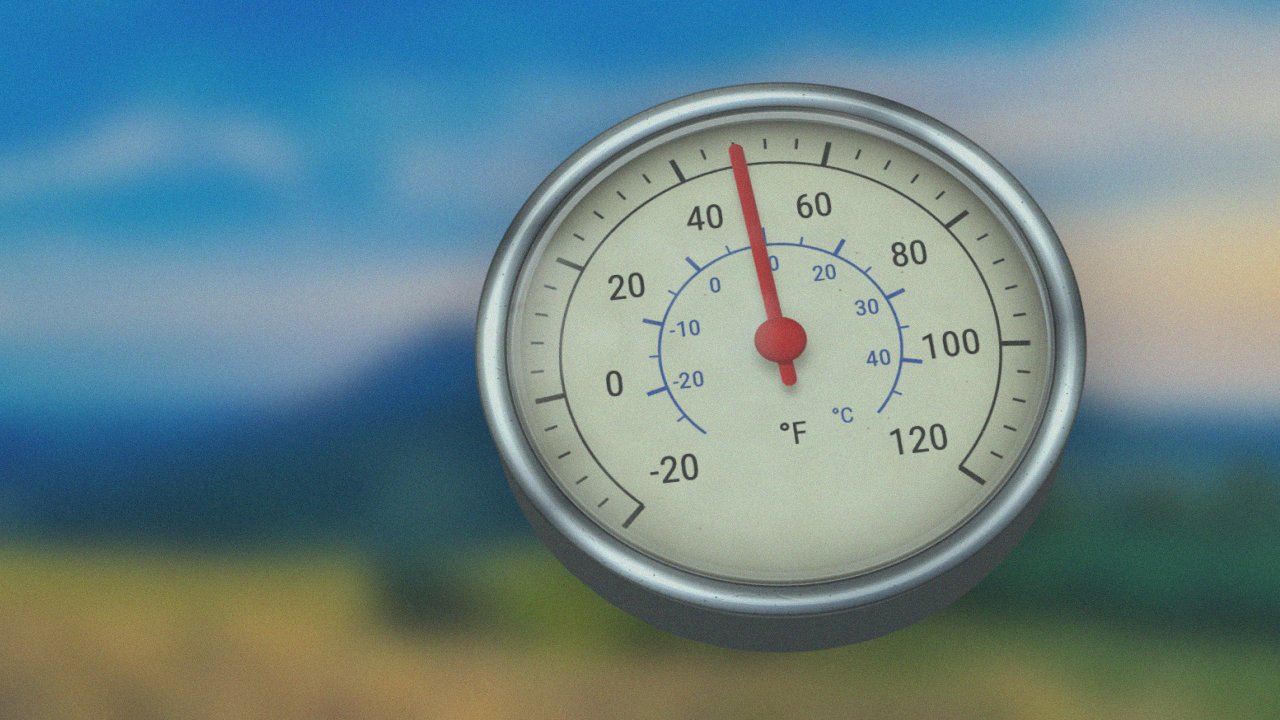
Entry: value=48 unit=°F
